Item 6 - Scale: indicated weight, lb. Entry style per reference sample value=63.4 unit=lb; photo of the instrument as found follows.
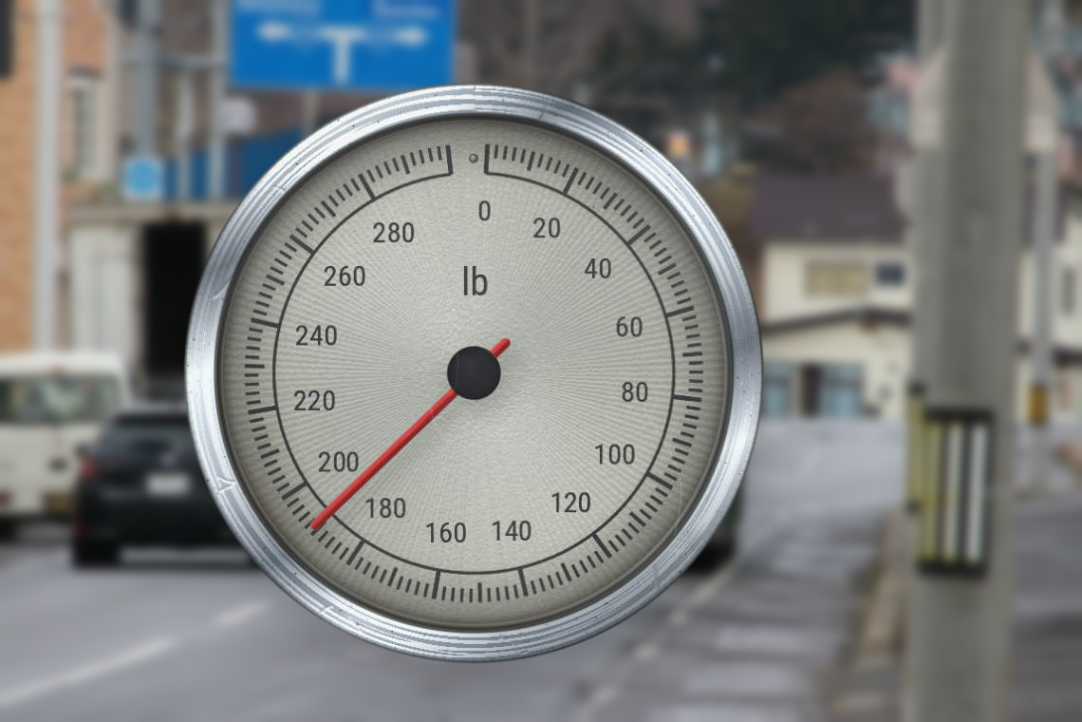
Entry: value=191 unit=lb
